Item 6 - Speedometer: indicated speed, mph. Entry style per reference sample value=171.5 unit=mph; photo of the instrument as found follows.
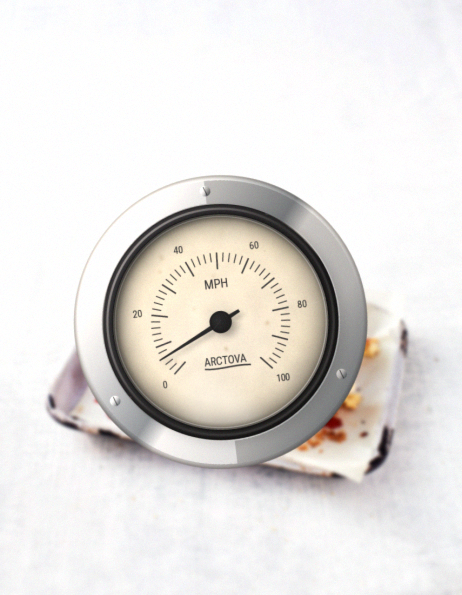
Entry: value=6 unit=mph
